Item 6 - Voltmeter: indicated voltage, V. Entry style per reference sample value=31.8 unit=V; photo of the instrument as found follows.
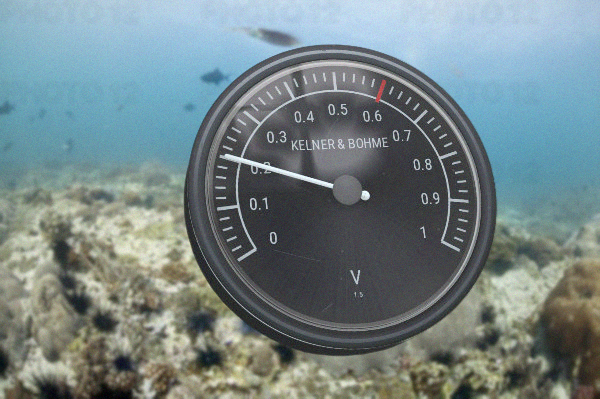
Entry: value=0.2 unit=V
